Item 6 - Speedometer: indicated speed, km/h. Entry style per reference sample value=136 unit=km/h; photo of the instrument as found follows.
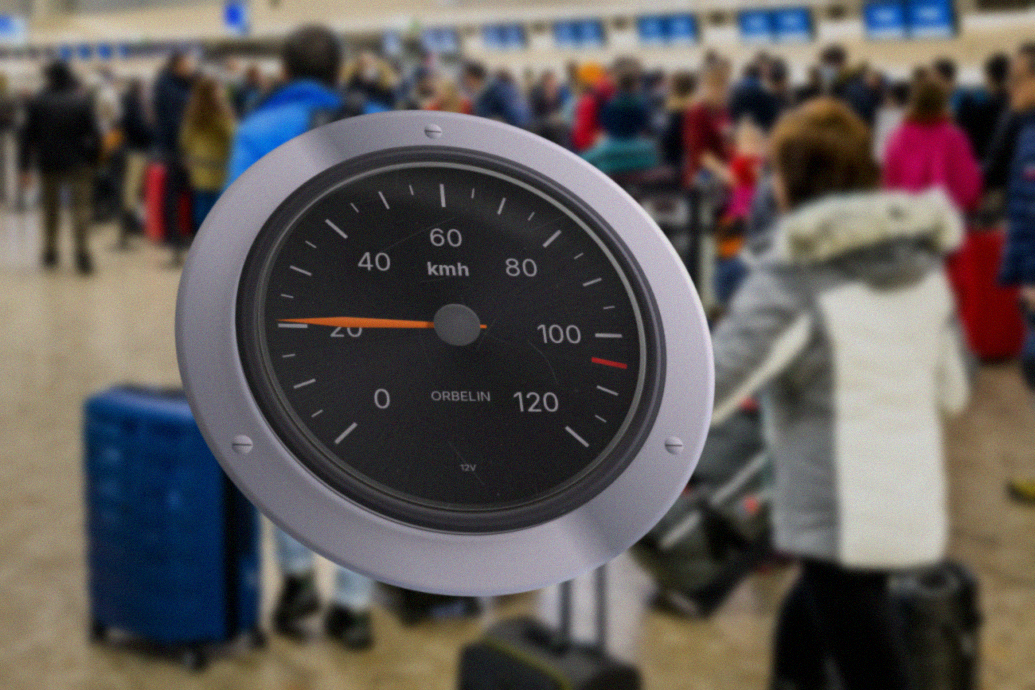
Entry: value=20 unit=km/h
